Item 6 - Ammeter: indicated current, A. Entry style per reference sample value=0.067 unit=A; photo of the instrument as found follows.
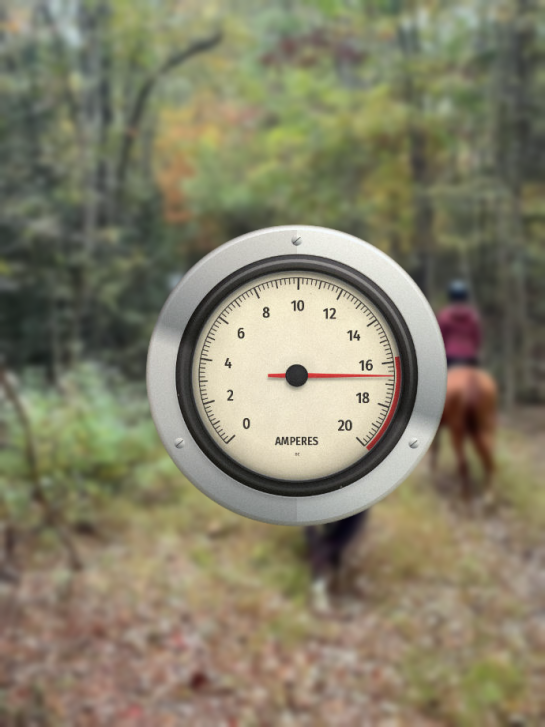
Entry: value=16.6 unit=A
